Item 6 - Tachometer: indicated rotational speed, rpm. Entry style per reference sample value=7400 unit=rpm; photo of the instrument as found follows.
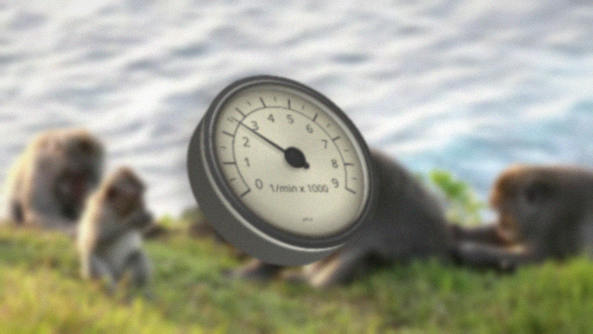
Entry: value=2500 unit=rpm
